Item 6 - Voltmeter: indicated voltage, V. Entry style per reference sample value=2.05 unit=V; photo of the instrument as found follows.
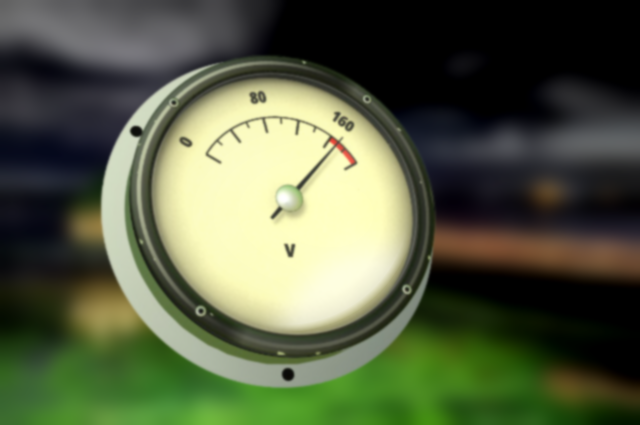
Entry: value=170 unit=V
